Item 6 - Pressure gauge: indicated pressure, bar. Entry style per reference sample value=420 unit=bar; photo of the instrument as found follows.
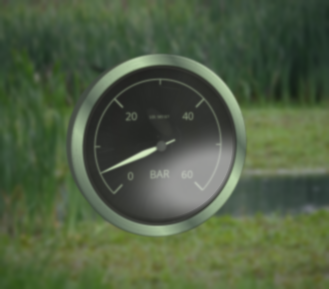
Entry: value=5 unit=bar
